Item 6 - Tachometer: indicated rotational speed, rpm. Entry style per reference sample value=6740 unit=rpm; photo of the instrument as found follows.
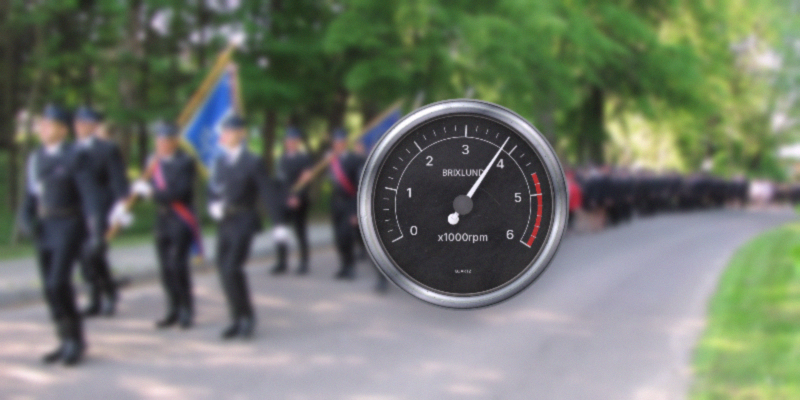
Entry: value=3800 unit=rpm
